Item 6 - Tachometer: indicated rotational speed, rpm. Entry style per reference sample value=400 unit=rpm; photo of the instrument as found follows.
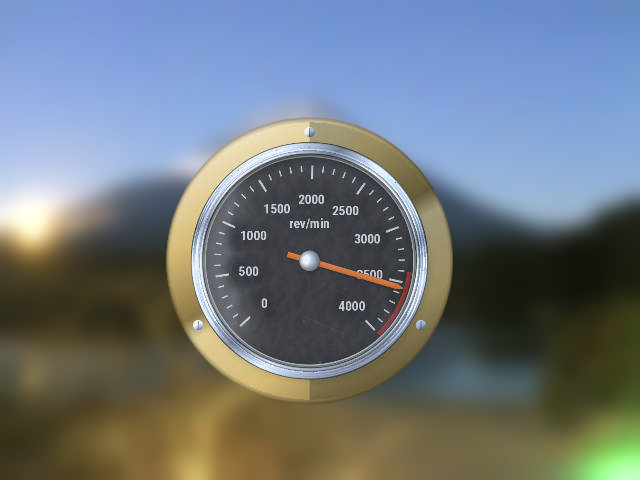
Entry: value=3550 unit=rpm
